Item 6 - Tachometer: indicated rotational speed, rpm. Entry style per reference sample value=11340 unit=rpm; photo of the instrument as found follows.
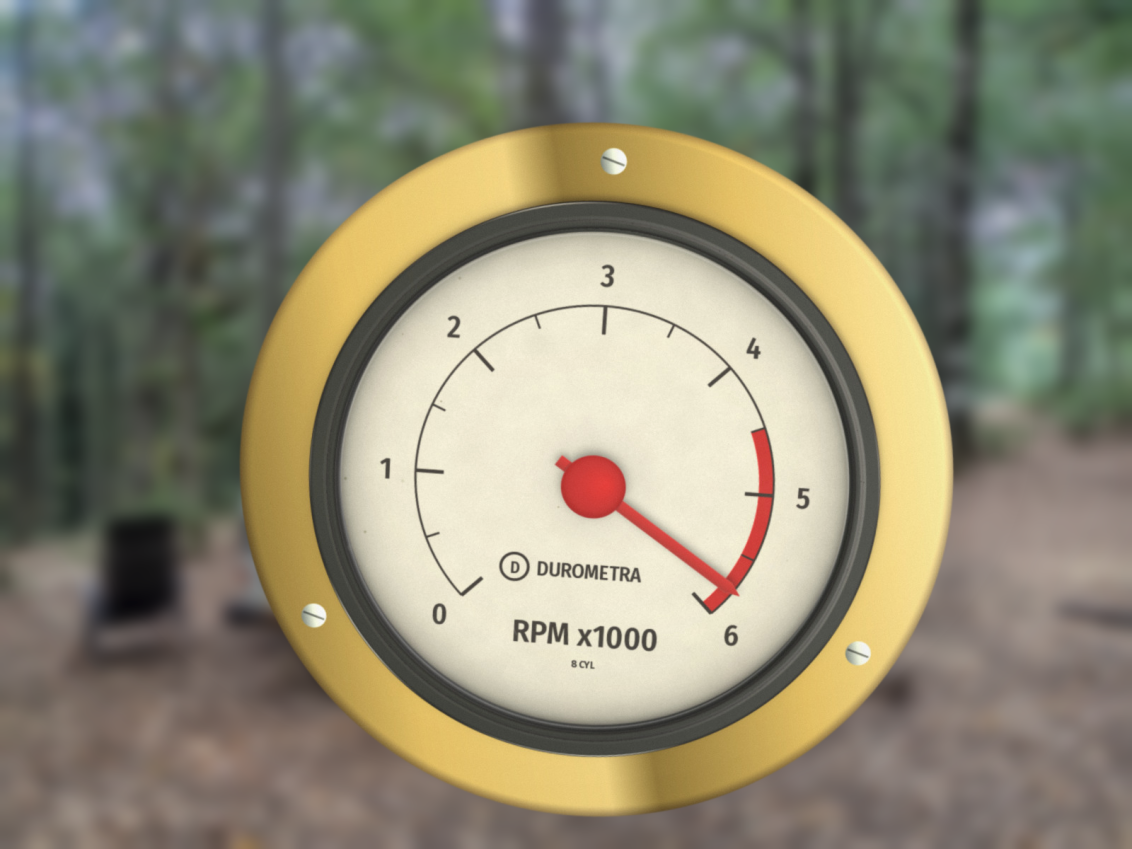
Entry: value=5750 unit=rpm
